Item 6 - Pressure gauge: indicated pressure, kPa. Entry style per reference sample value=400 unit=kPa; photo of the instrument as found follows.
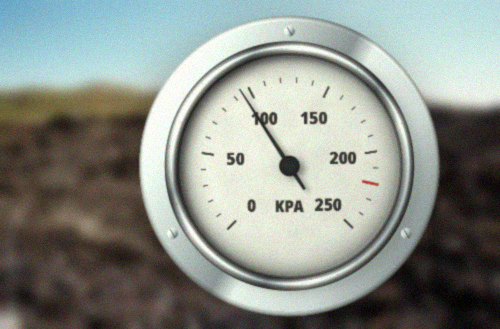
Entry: value=95 unit=kPa
